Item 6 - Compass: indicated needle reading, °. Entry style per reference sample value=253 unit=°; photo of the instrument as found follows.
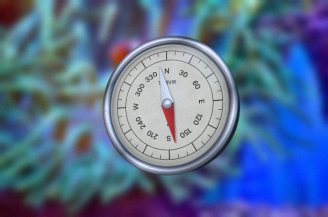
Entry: value=170 unit=°
